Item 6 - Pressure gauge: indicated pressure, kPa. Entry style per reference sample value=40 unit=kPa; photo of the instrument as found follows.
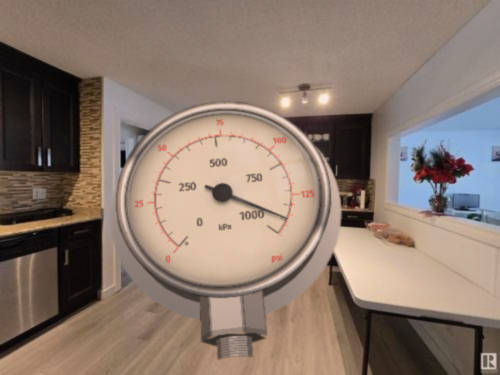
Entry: value=950 unit=kPa
